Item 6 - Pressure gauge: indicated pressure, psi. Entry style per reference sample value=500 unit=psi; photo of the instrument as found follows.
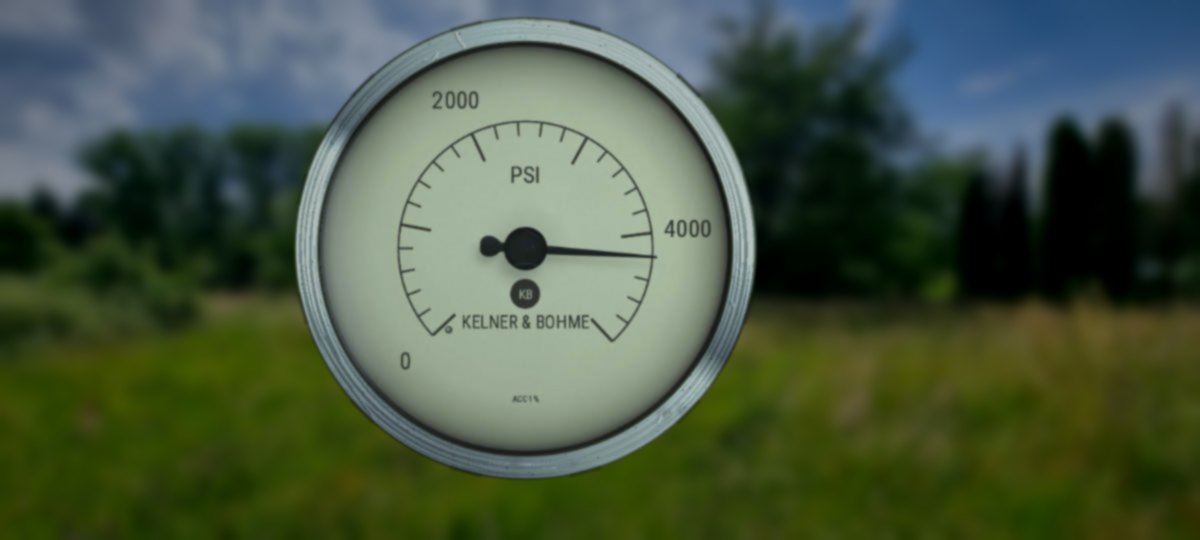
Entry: value=4200 unit=psi
